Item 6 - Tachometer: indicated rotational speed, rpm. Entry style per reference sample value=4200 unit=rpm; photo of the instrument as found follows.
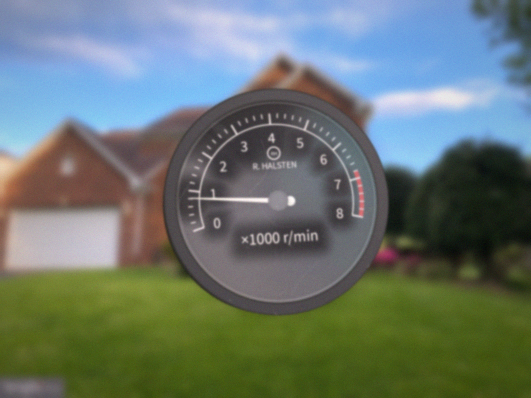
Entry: value=800 unit=rpm
